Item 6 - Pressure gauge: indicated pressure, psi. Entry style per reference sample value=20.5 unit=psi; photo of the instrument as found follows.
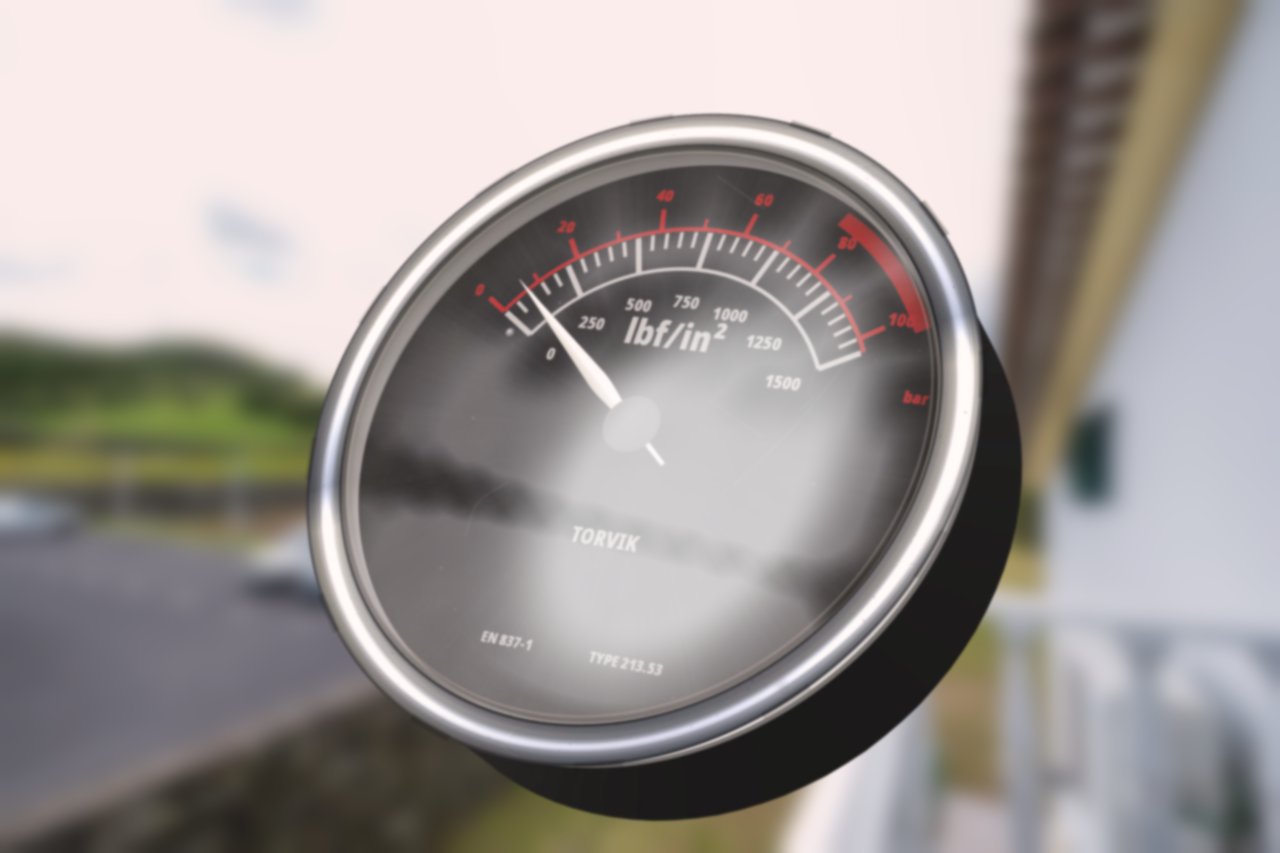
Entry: value=100 unit=psi
